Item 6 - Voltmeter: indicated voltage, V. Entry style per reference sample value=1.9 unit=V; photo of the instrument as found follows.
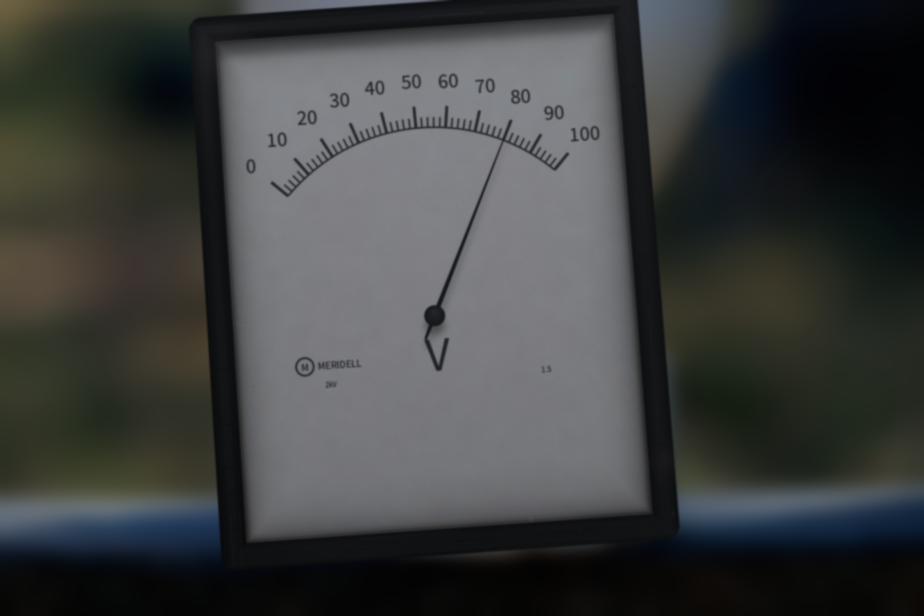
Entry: value=80 unit=V
